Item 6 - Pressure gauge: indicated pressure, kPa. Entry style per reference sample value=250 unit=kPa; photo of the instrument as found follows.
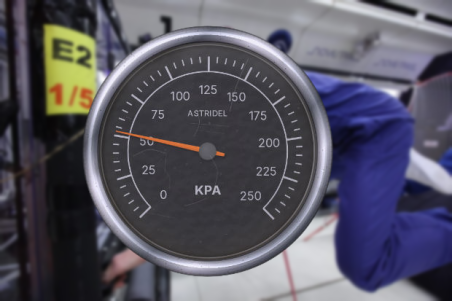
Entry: value=52.5 unit=kPa
